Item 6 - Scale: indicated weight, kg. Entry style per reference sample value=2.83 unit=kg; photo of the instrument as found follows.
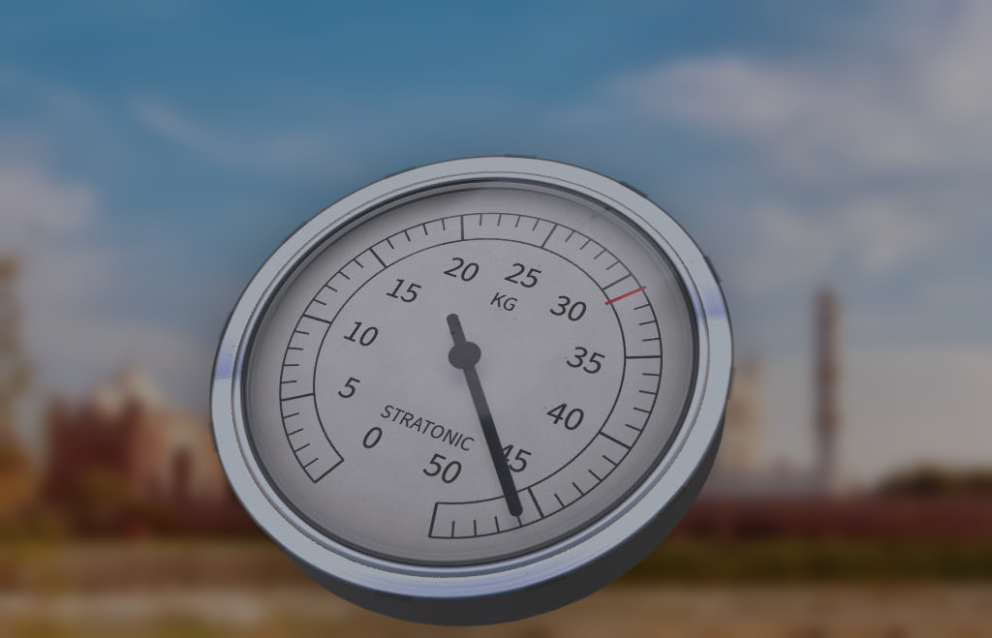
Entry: value=46 unit=kg
